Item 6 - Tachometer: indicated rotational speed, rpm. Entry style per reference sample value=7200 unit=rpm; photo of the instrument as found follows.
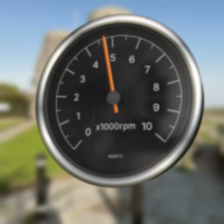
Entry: value=4750 unit=rpm
